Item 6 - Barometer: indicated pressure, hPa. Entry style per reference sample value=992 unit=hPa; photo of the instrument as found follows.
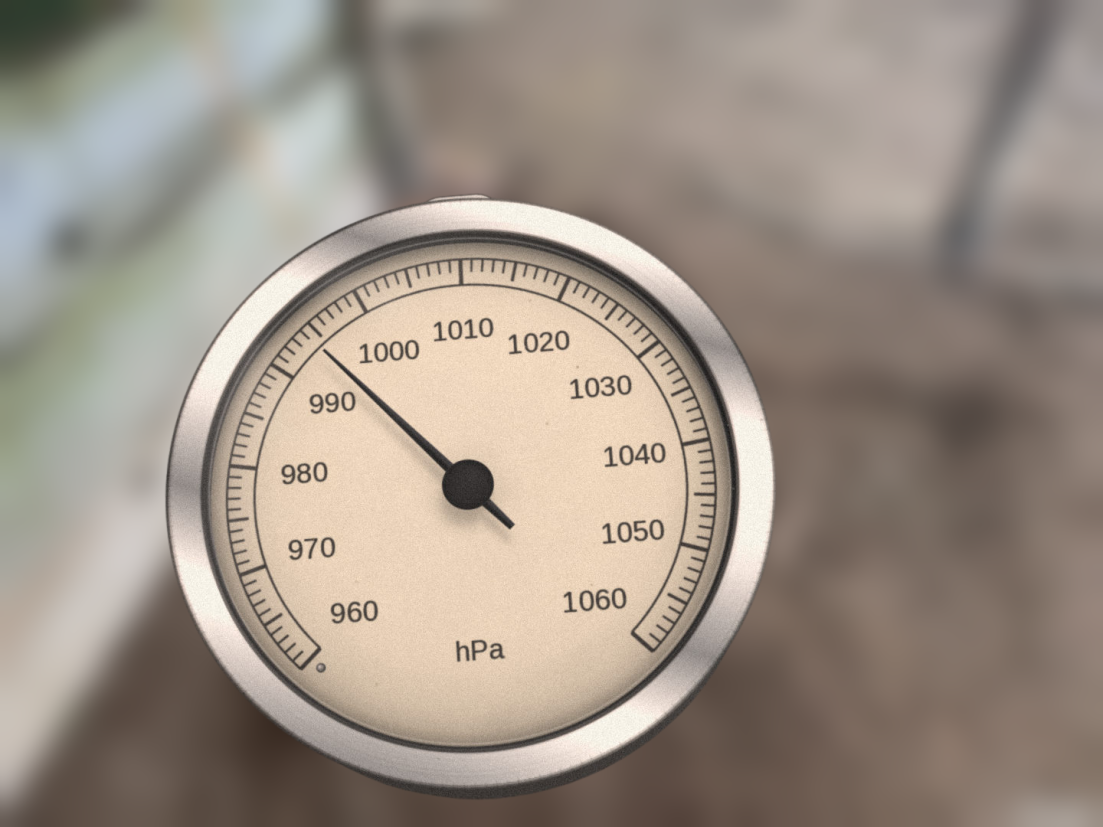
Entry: value=994 unit=hPa
